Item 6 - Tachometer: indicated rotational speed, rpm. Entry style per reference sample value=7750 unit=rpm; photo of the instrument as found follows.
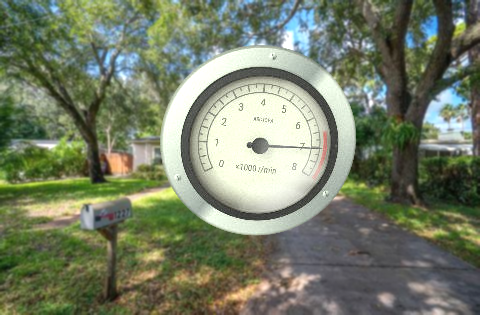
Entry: value=7000 unit=rpm
